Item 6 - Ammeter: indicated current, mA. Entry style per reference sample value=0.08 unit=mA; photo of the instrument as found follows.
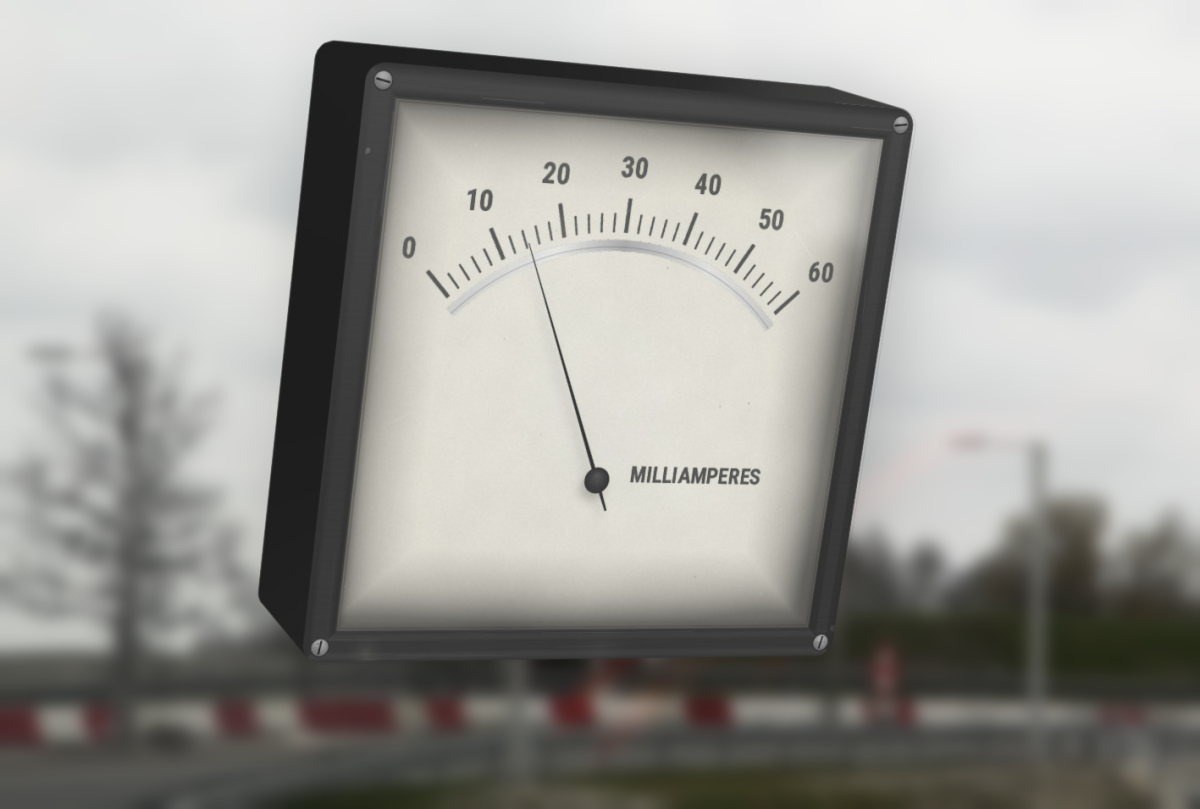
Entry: value=14 unit=mA
